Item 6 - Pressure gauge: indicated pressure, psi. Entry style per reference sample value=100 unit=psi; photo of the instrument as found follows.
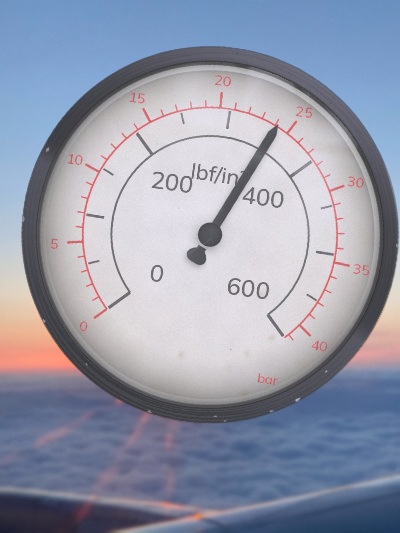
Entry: value=350 unit=psi
